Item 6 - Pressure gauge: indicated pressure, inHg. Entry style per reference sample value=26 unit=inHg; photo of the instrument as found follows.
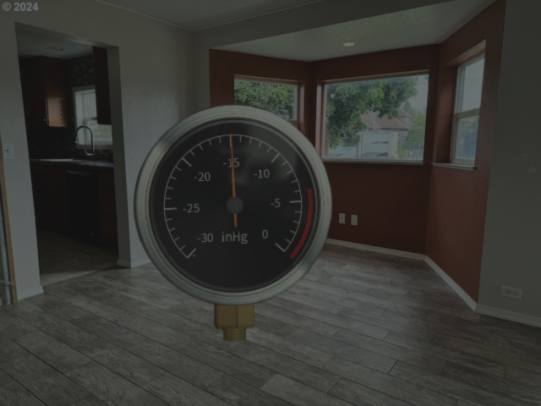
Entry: value=-15 unit=inHg
